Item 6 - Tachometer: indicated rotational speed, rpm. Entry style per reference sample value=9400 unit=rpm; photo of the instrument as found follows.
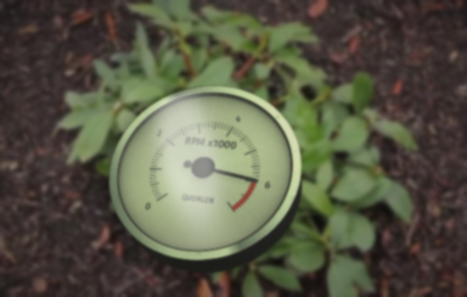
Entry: value=6000 unit=rpm
